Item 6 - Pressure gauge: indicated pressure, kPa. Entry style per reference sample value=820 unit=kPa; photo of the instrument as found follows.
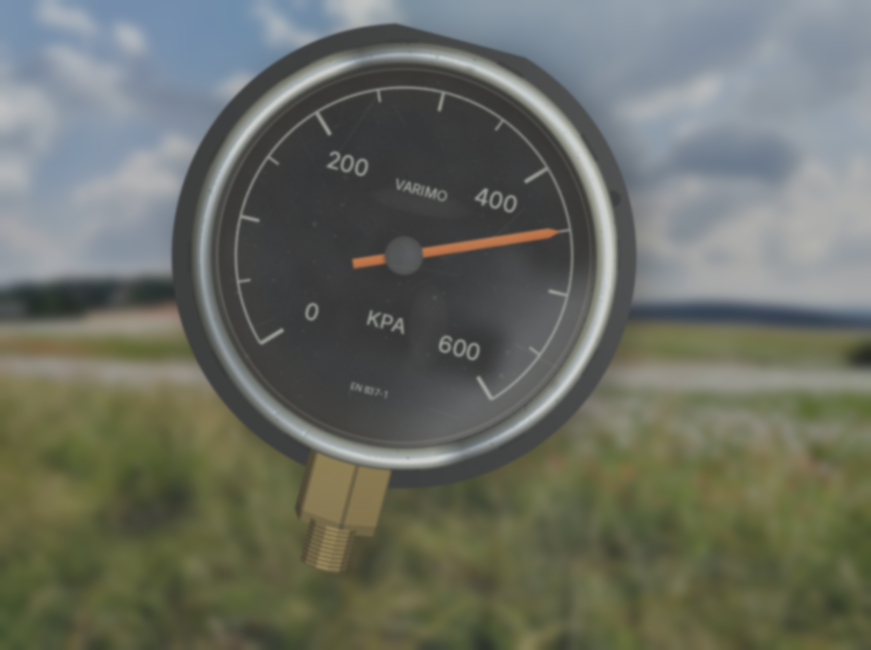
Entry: value=450 unit=kPa
